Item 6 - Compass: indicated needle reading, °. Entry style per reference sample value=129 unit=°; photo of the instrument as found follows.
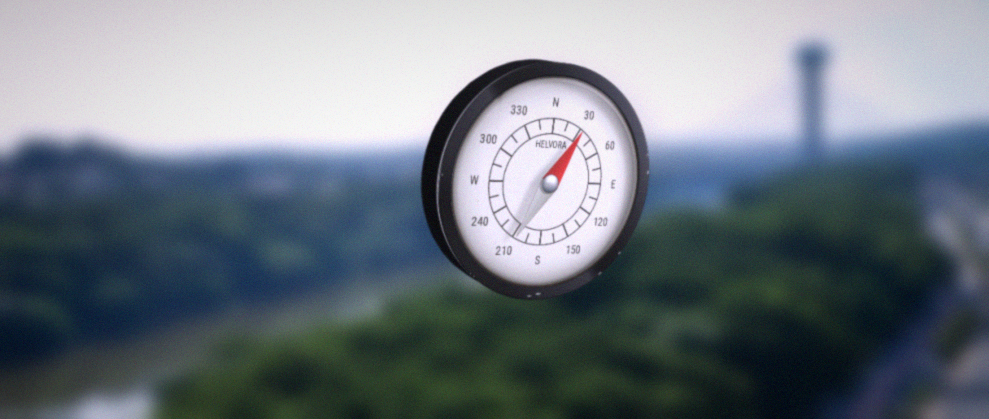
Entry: value=30 unit=°
